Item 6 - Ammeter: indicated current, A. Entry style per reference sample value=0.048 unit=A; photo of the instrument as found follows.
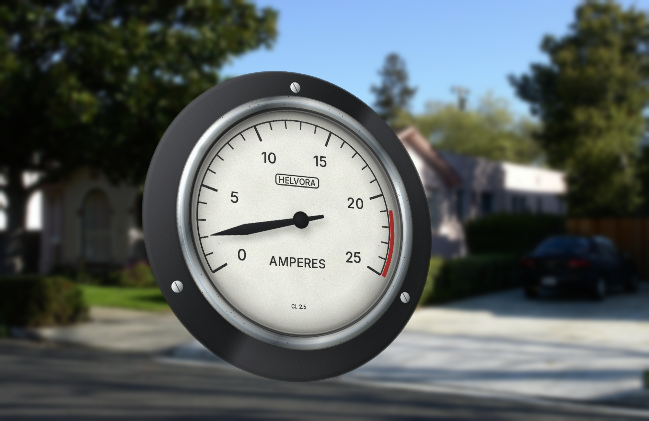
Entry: value=2 unit=A
